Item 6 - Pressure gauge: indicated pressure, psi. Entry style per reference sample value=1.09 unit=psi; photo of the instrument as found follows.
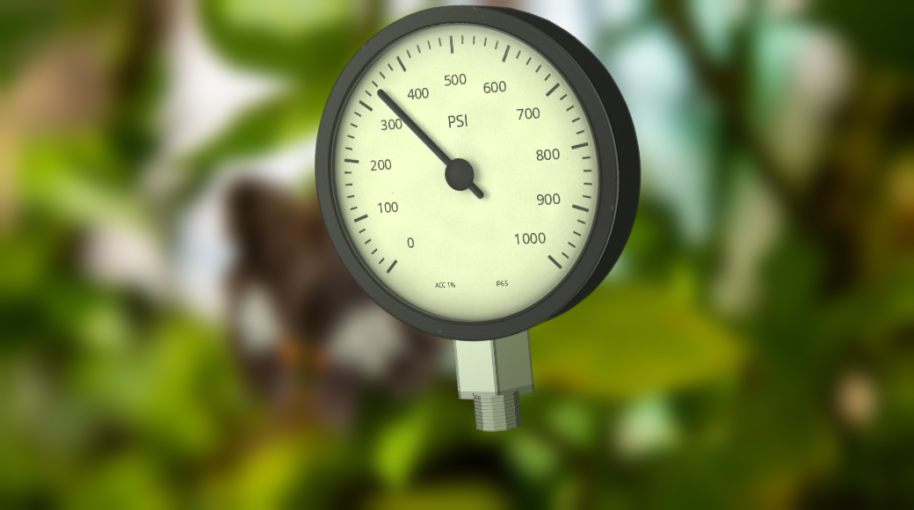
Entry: value=340 unit=psi
